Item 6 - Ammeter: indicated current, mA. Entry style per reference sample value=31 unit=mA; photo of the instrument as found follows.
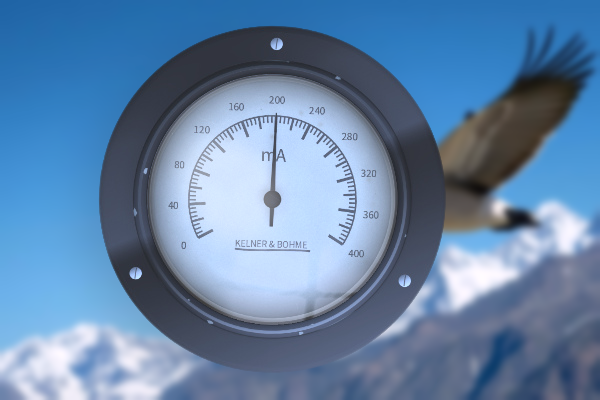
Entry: value=200 unit=mA
